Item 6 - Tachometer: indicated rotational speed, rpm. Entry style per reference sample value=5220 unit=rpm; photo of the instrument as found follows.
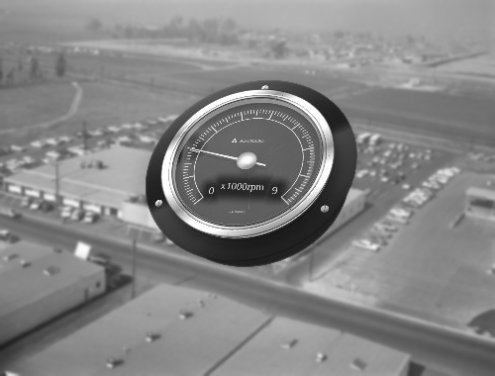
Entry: value=2000 unit=rpm
